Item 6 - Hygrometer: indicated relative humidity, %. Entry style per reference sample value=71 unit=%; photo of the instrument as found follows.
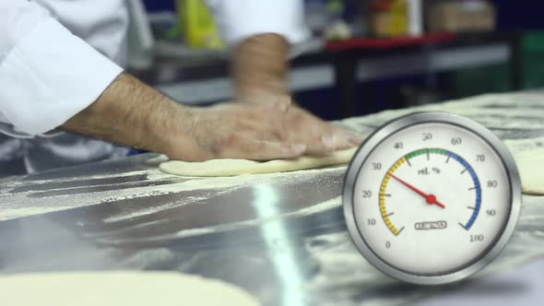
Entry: value=30 unit=%
